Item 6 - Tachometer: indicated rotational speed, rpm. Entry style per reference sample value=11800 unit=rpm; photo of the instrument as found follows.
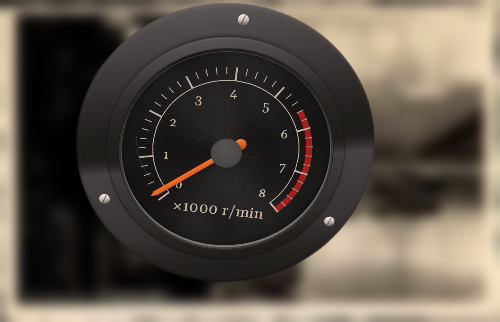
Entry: value=200 unit=rpm
